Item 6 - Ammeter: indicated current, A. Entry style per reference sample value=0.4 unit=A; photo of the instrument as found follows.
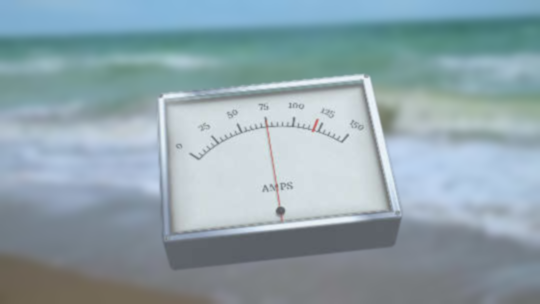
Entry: value=75 unit=A
